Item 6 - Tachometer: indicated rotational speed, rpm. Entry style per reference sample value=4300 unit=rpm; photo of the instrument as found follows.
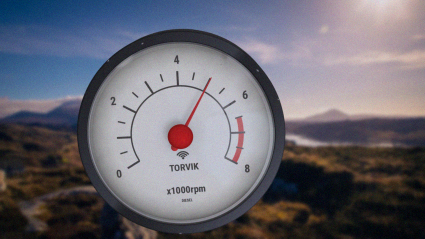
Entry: value=5000 unit=rpm
